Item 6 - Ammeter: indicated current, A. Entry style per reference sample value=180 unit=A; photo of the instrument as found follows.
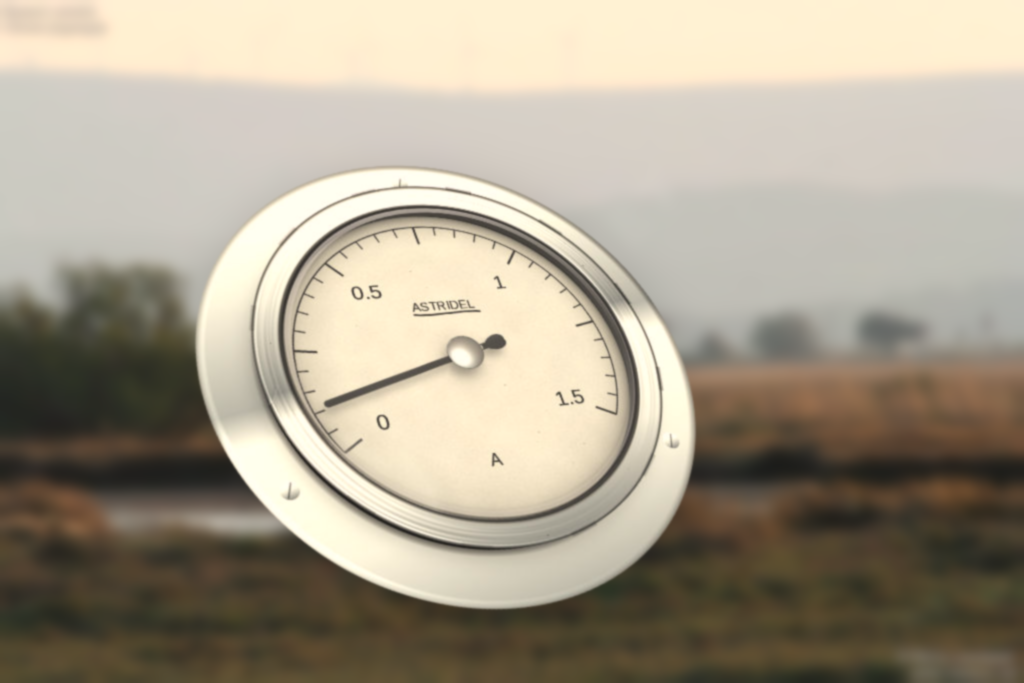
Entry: value=0.1 unit=A
